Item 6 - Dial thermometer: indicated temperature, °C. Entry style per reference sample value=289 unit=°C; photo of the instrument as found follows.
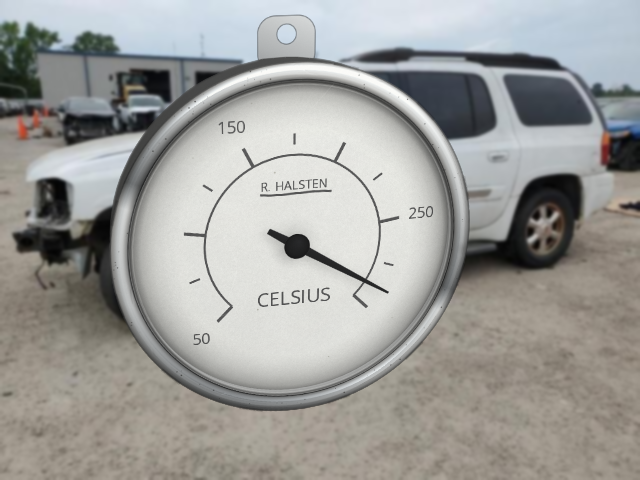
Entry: value=287.5 unit=°C
